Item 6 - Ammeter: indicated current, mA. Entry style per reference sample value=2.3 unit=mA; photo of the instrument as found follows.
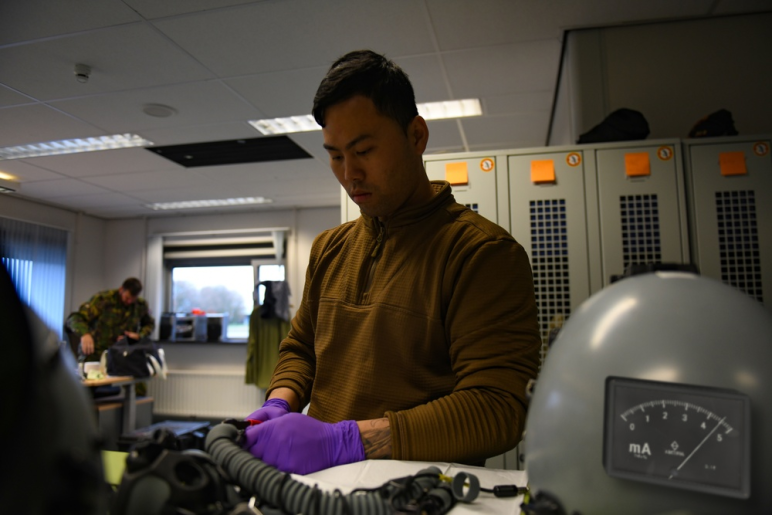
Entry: value=4.5 unit=mA
